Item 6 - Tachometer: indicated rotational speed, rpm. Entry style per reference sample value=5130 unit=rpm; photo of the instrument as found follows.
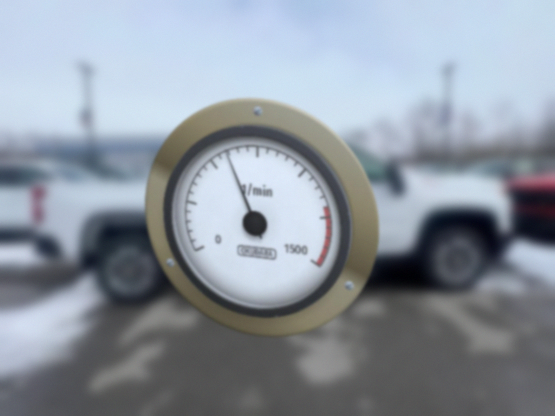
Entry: value=600 unit=rpm
